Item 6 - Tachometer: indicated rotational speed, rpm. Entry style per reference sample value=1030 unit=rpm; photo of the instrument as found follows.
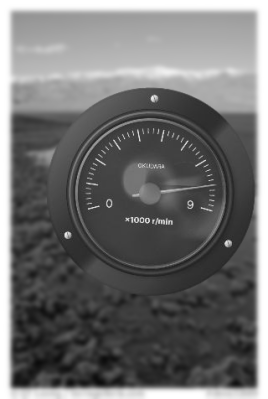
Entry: value=8000 unit=rpm
